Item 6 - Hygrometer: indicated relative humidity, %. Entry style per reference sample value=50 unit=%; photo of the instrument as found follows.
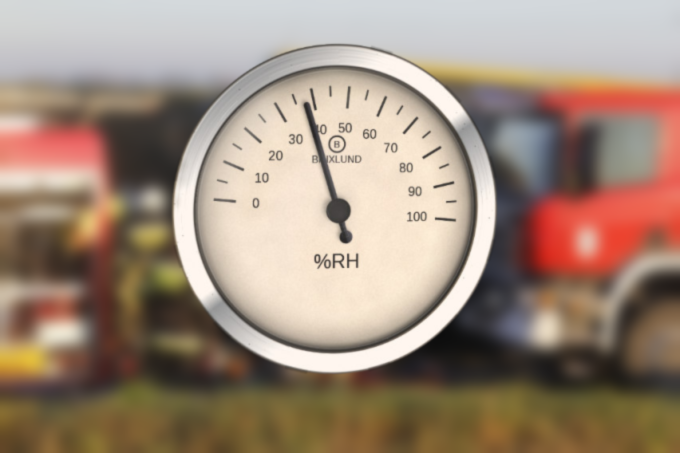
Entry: value=37.5 unit=%
